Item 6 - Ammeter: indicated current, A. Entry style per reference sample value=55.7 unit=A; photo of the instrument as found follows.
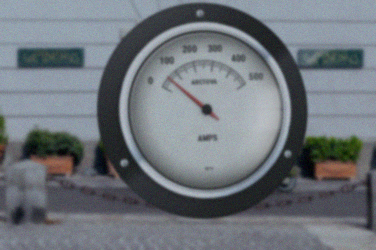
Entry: value=50 unit=A
